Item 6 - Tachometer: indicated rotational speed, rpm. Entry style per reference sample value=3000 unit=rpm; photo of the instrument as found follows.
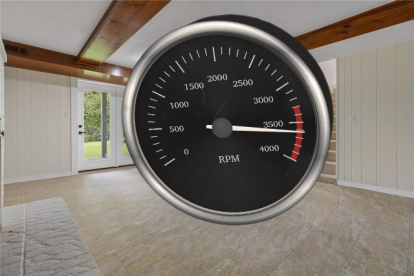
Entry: value=3600 unit=rpm
